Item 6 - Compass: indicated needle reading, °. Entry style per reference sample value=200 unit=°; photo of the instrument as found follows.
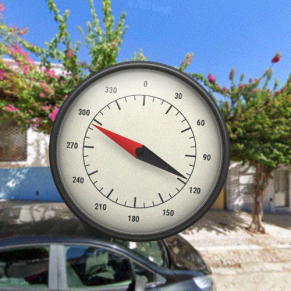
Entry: value=295 unit=°
